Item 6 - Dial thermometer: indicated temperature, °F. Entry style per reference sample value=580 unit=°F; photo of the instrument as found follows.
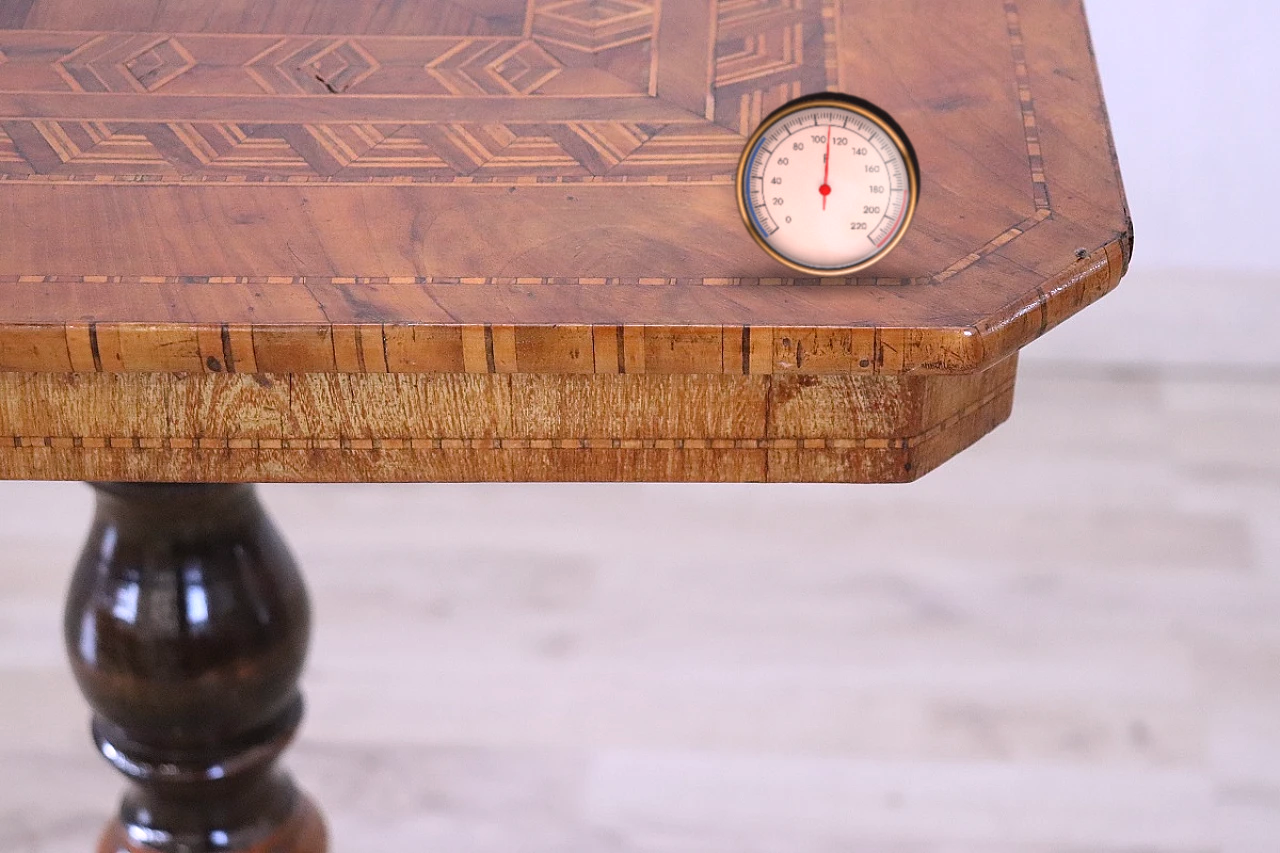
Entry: value=110 unit=°F
